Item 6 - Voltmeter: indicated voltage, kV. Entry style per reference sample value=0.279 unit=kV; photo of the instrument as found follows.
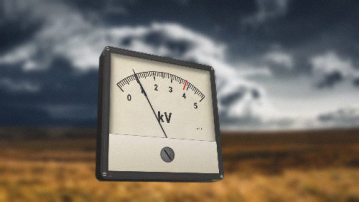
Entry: value=1 unit=kV
